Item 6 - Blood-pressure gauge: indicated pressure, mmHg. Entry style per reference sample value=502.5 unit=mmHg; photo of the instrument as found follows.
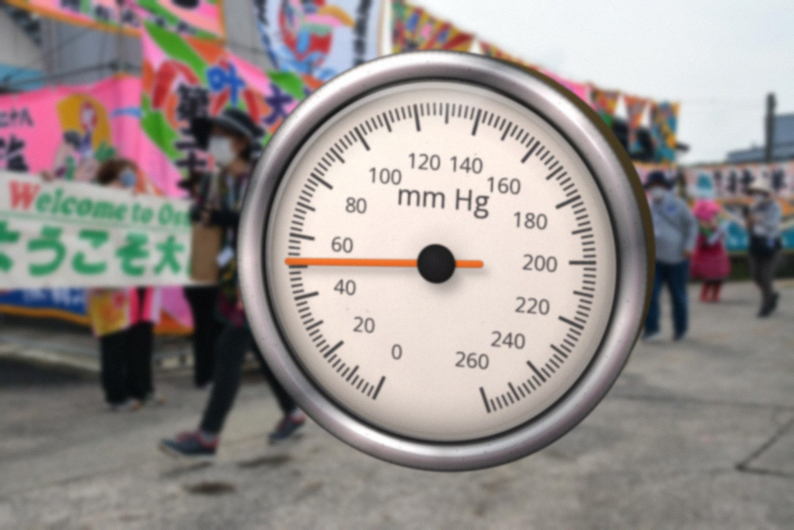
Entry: value=52 unit=mmHg
